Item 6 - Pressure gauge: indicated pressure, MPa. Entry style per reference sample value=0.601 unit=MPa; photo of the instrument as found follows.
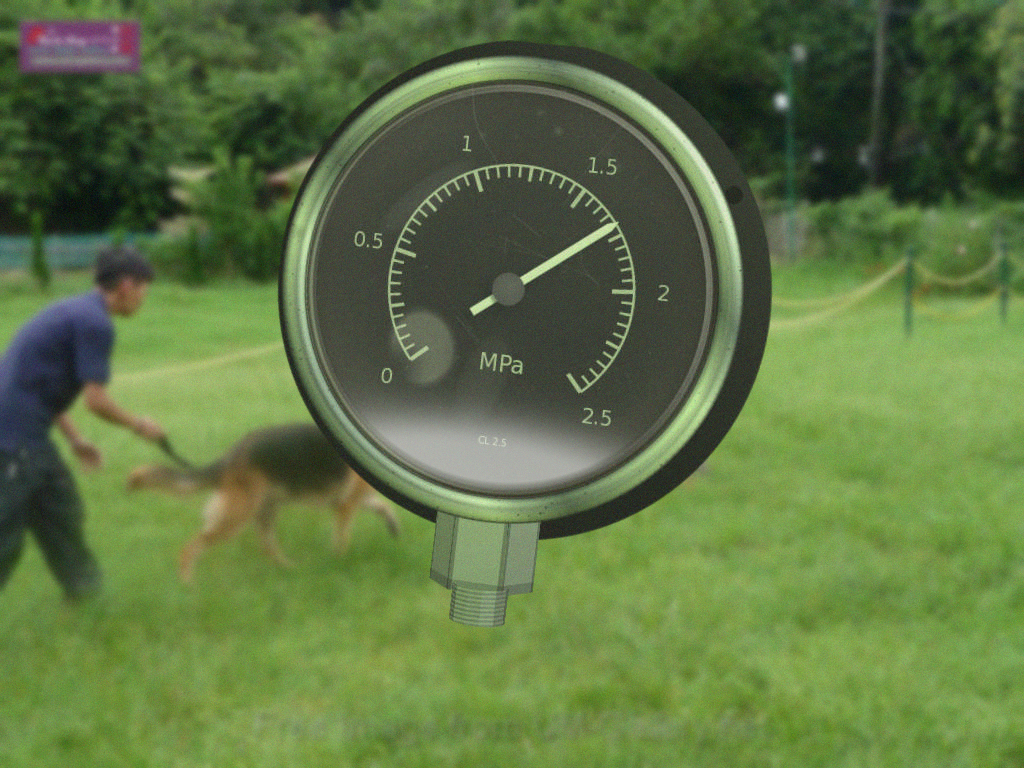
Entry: value=1.7 unit=MPa
